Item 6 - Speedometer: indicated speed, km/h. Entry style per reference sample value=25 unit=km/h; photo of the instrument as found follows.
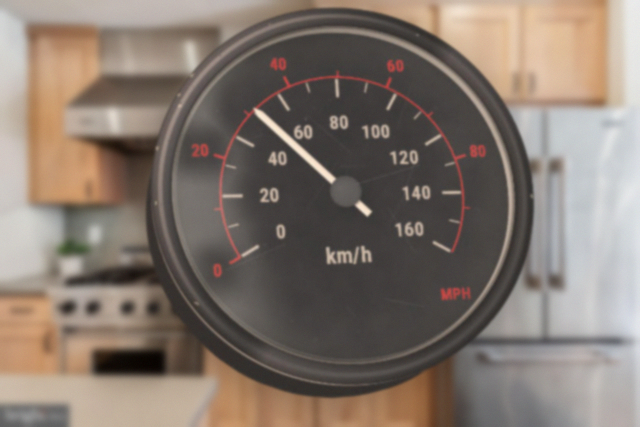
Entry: value=50 unit=km/h
